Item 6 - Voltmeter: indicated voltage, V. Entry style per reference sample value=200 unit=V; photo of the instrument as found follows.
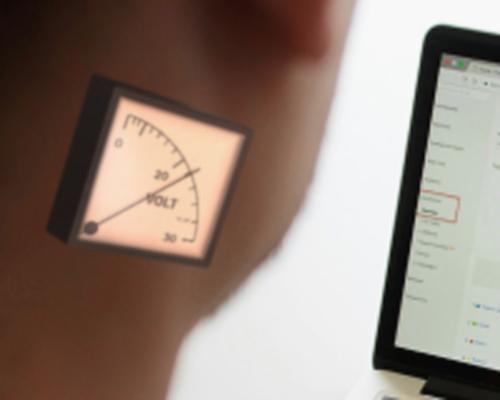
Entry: value=22 unit=V
